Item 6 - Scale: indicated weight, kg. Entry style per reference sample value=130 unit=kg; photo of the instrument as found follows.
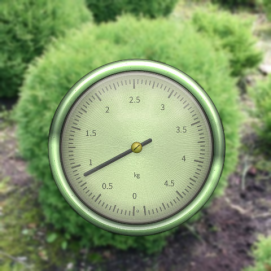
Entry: value=0.85 unit=kg
